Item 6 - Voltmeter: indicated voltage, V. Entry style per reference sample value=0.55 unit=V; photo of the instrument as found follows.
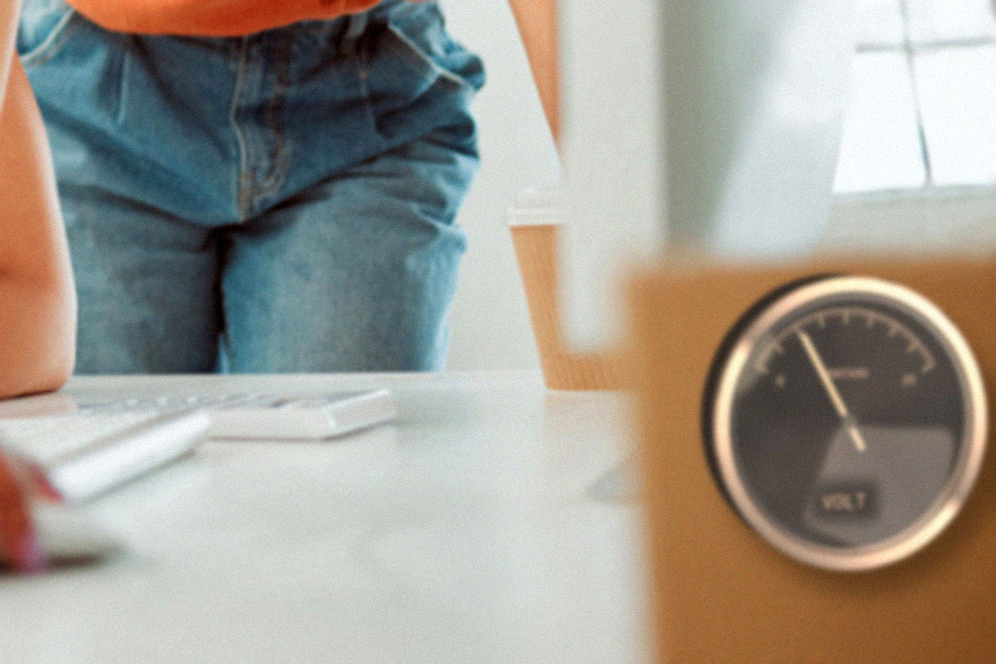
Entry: value=5 unit=V
